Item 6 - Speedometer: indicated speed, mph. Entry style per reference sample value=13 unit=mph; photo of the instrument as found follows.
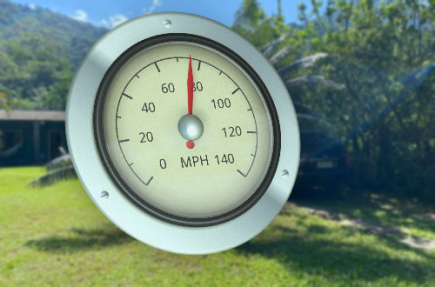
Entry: value=75 unit=mph
